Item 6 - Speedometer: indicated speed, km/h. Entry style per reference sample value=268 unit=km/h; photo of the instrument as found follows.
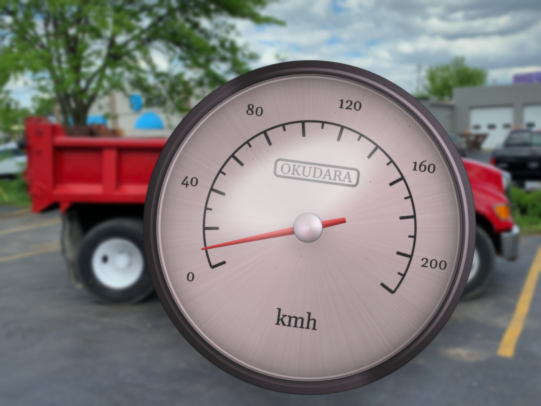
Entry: value=10 unit=km/h
